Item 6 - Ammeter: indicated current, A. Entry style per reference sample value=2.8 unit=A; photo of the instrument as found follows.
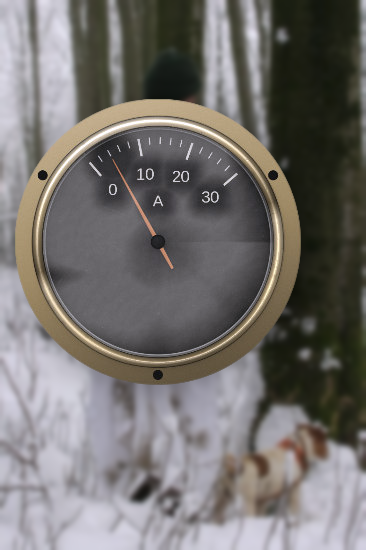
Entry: value=4 unit=A
